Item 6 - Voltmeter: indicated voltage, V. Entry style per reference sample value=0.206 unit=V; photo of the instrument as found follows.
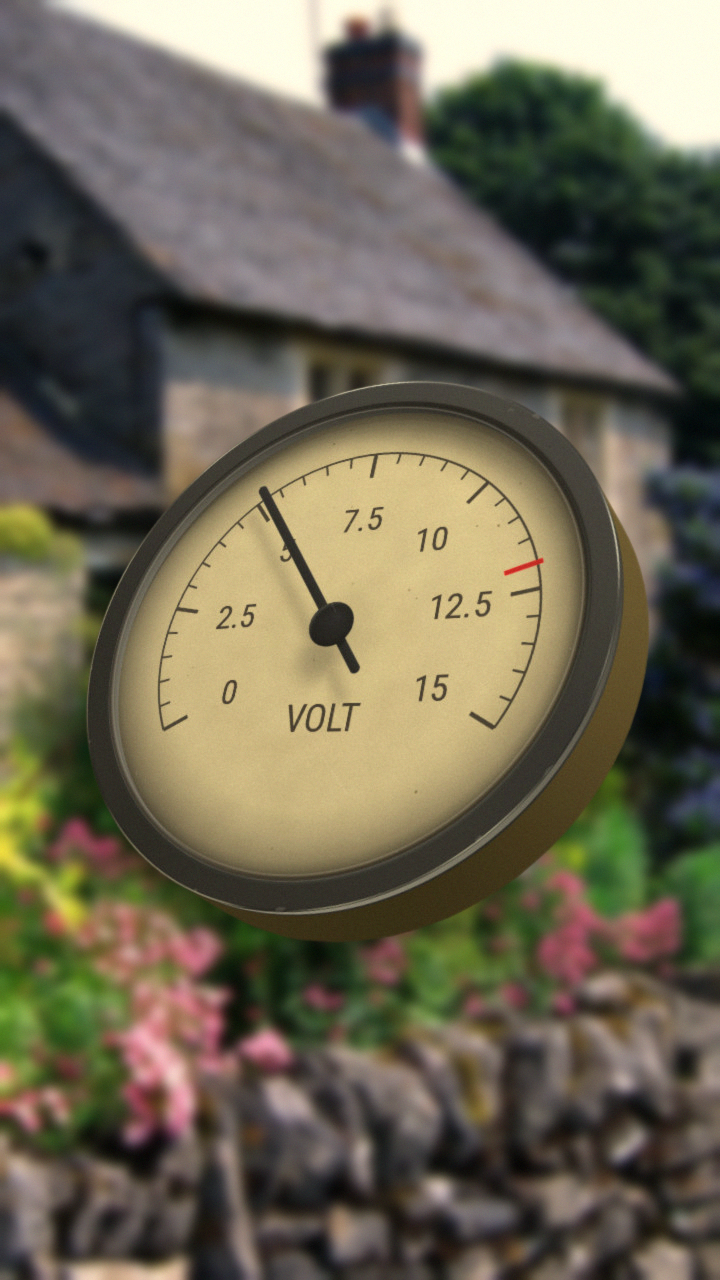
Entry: value=5.25 unit=V
